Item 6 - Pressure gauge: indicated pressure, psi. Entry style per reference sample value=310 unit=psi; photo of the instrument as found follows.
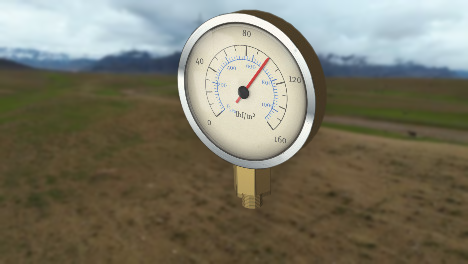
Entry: value=100 unit=psi
